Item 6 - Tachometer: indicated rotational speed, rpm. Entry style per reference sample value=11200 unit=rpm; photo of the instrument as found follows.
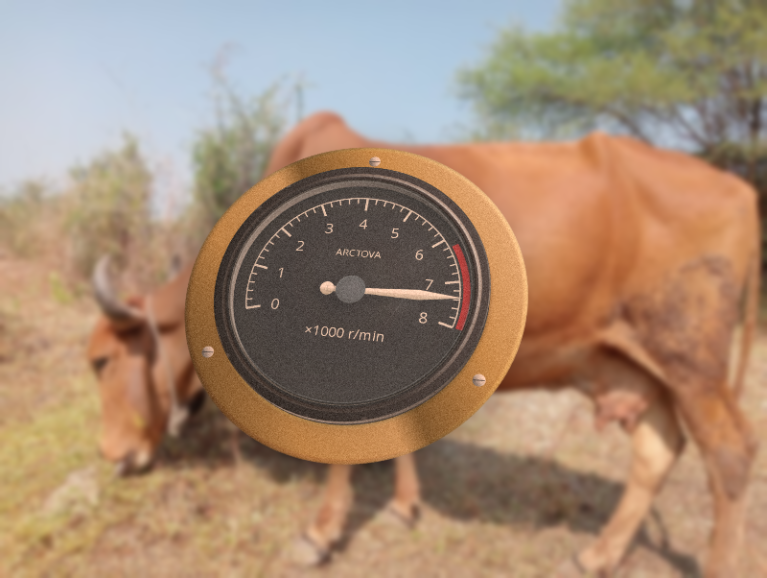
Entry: value=7400 unit=rpm
